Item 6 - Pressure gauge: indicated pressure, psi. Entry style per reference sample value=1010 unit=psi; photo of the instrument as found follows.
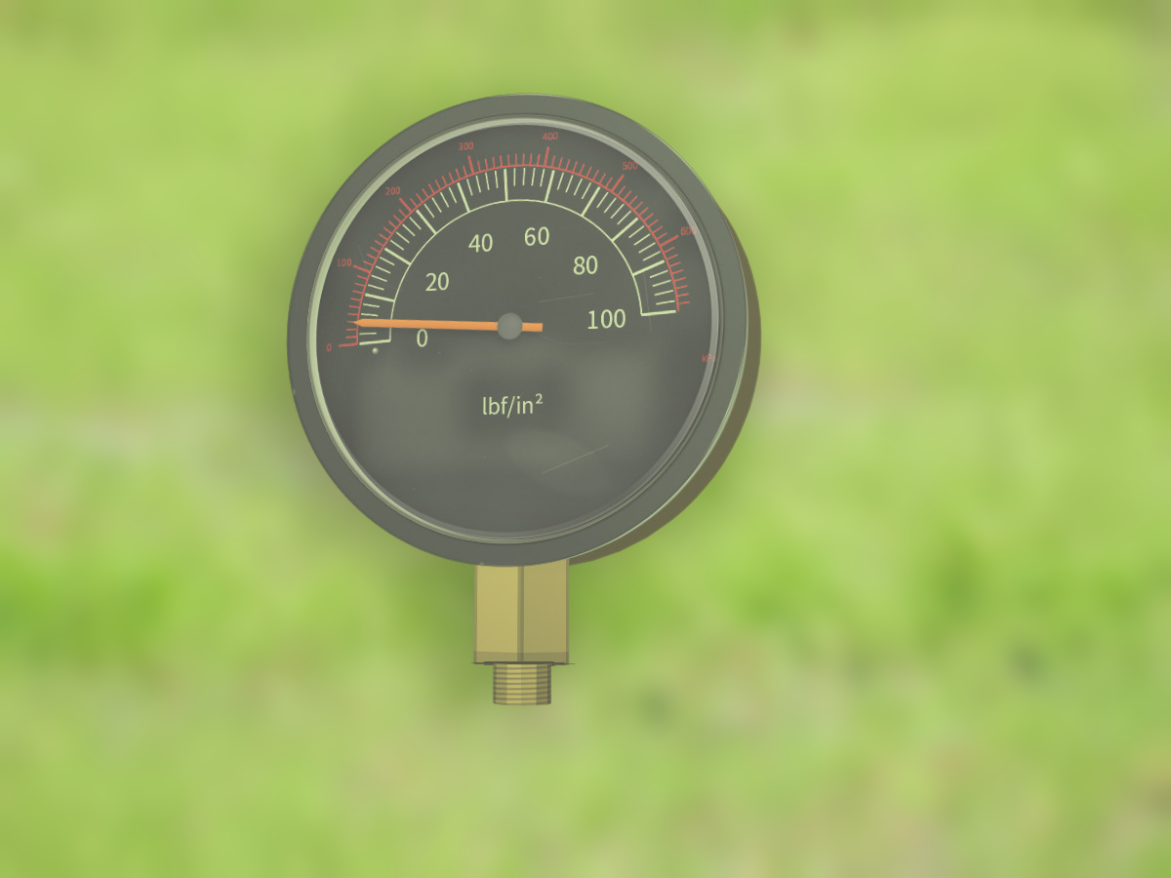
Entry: value=4 unit=psi
